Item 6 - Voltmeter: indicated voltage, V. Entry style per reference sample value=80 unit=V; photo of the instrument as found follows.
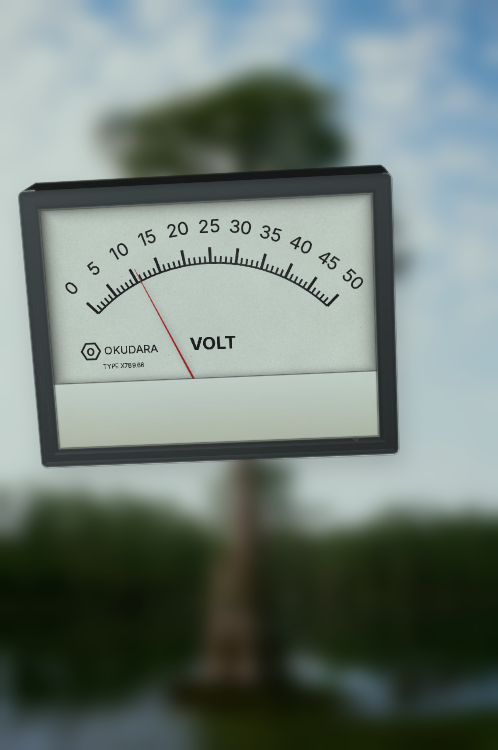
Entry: value=11 unit=V
